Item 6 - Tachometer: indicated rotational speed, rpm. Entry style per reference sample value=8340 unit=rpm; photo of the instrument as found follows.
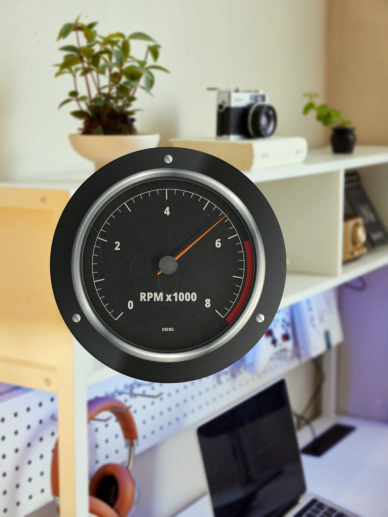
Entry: value=5500 unit=rpm
